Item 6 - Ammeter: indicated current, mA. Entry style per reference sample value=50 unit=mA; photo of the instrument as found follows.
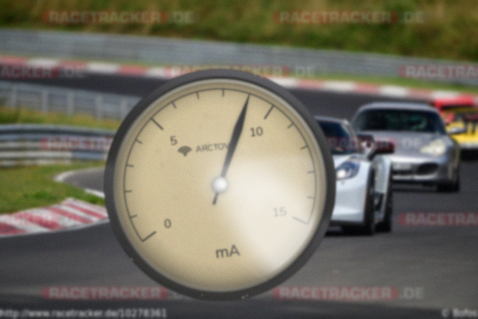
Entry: value=9 unit=mA
